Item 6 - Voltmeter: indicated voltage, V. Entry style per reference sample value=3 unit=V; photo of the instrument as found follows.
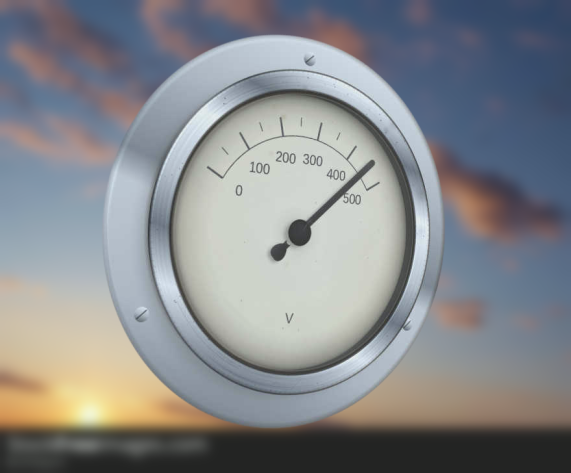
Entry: value=450 unit=V
